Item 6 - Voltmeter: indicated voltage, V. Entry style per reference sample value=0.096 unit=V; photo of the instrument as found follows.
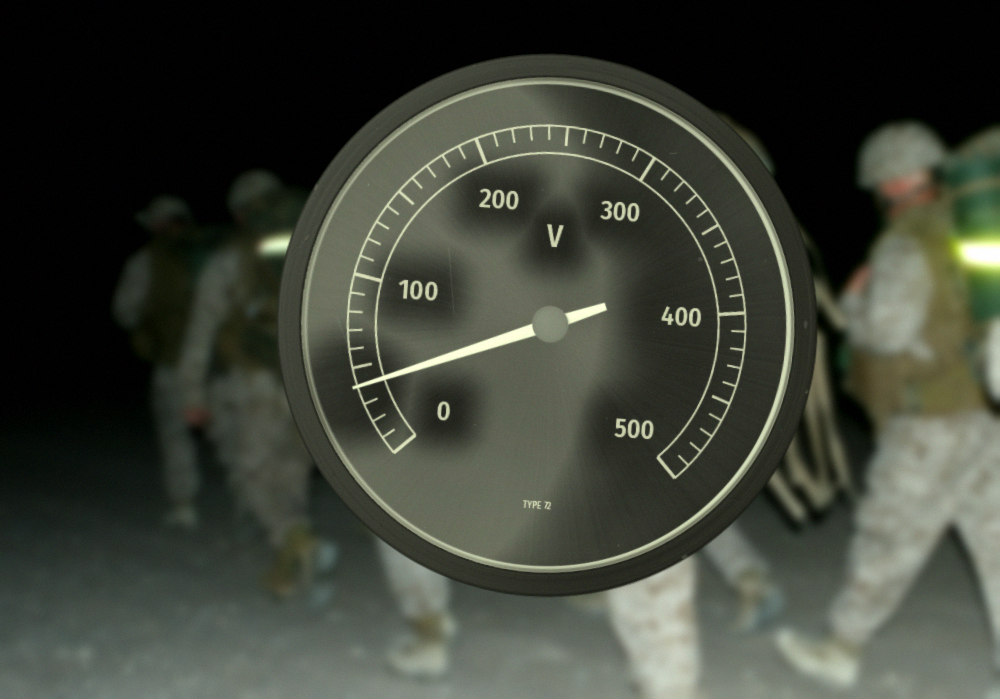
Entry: value=40 unit=V
